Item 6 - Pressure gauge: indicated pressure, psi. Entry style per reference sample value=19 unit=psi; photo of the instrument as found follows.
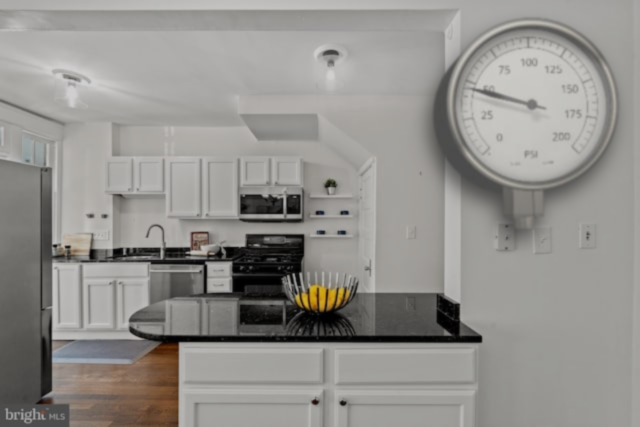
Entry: value=45 unit=psi
